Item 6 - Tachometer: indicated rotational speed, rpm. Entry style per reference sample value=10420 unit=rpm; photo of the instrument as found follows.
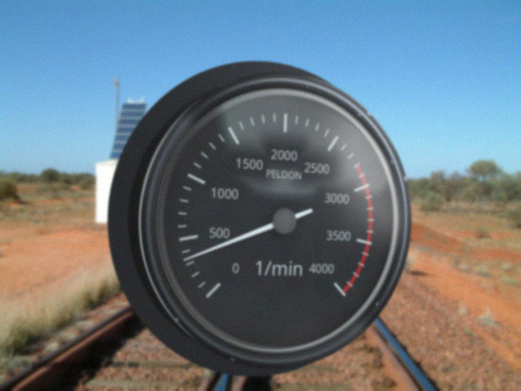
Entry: value=350 unit=rpm
